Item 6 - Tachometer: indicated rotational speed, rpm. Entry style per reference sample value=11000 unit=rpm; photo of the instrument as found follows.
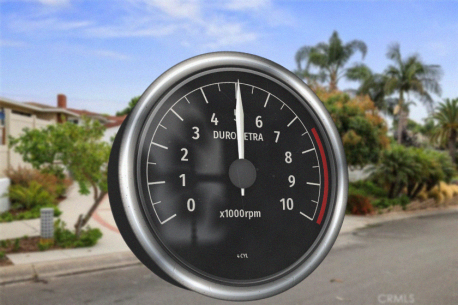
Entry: value=5000 unit=rpm
